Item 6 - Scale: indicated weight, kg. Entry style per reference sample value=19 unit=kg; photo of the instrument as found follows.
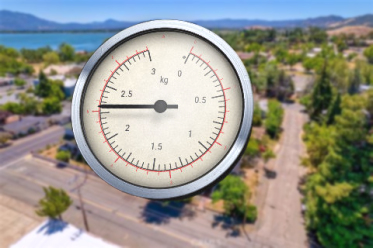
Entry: value=2.3 unit=kg
